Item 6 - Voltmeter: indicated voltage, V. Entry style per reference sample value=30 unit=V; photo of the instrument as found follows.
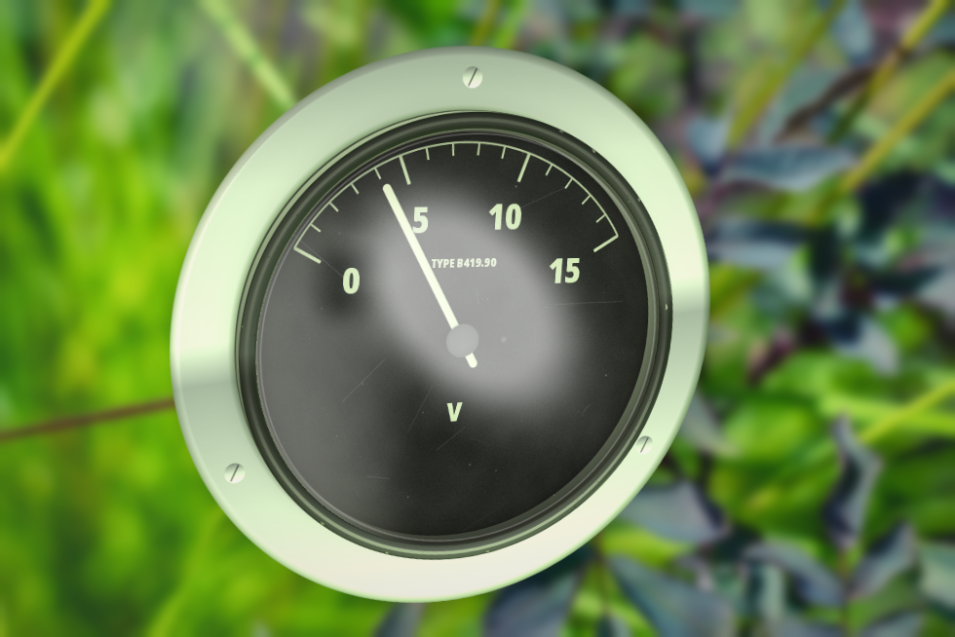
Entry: value=4 unit=V
